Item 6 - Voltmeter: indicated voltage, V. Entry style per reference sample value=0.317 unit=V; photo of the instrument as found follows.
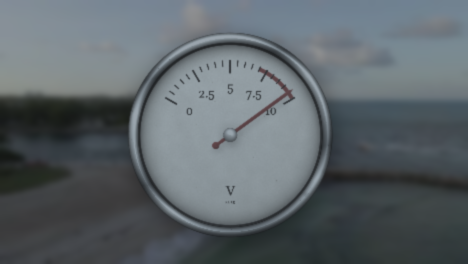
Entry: value=9.5 unit=V
